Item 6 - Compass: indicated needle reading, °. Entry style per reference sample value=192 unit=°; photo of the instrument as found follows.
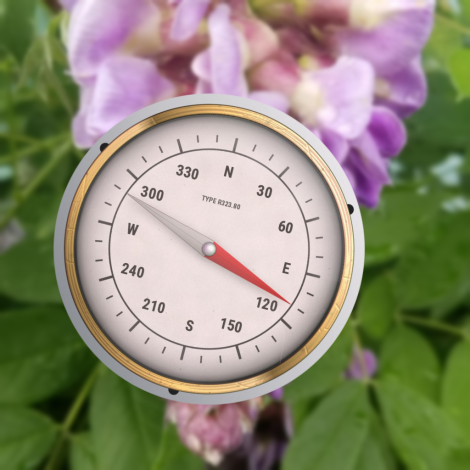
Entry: value=110 unit=°
